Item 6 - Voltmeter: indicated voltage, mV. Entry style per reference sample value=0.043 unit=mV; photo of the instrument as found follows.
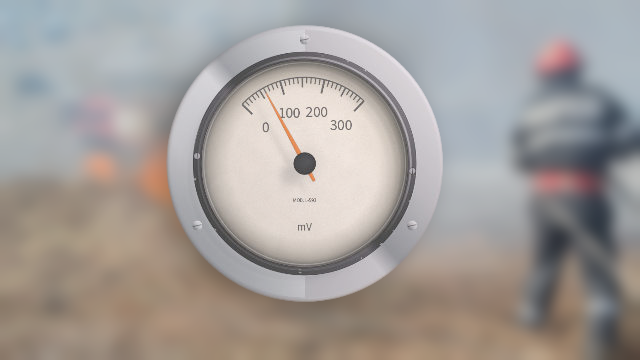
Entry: value=60 unit=mV
